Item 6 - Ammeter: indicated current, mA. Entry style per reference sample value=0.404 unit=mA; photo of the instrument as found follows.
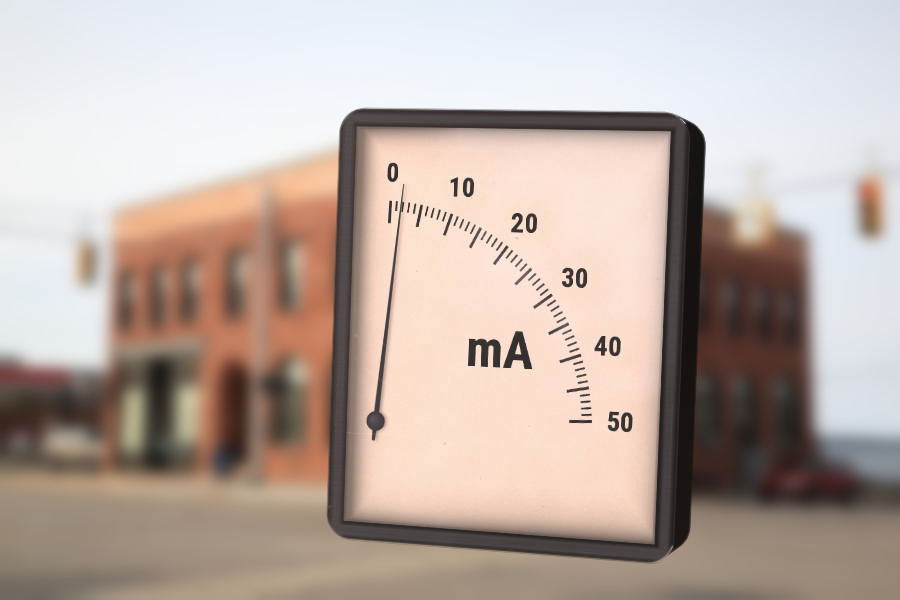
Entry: value=2 unit=mA
